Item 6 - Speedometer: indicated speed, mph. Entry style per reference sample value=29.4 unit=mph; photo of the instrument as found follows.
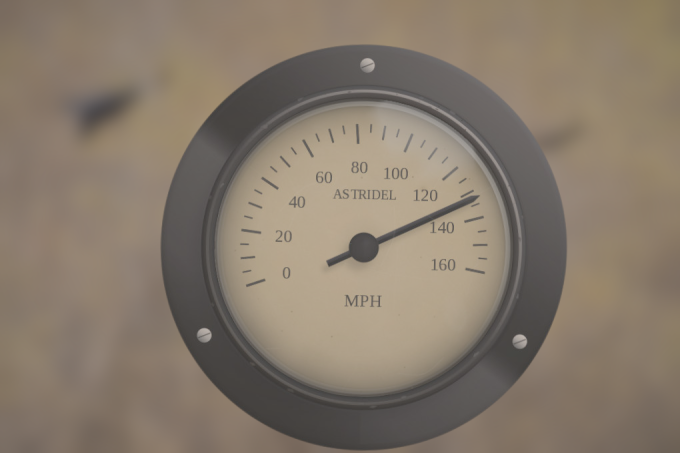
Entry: value=132.5 unit=mph
